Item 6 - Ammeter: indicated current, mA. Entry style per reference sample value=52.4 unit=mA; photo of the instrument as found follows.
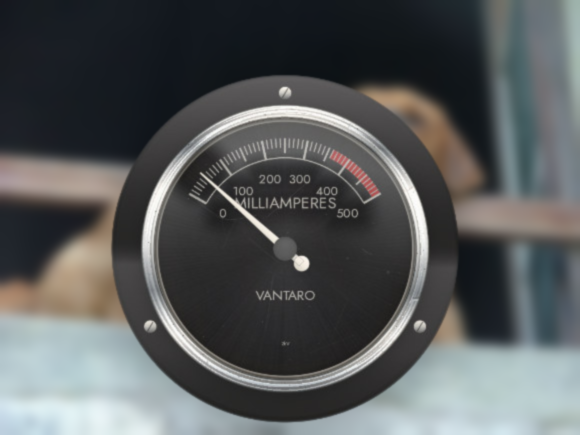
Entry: value=50 unit=mA
